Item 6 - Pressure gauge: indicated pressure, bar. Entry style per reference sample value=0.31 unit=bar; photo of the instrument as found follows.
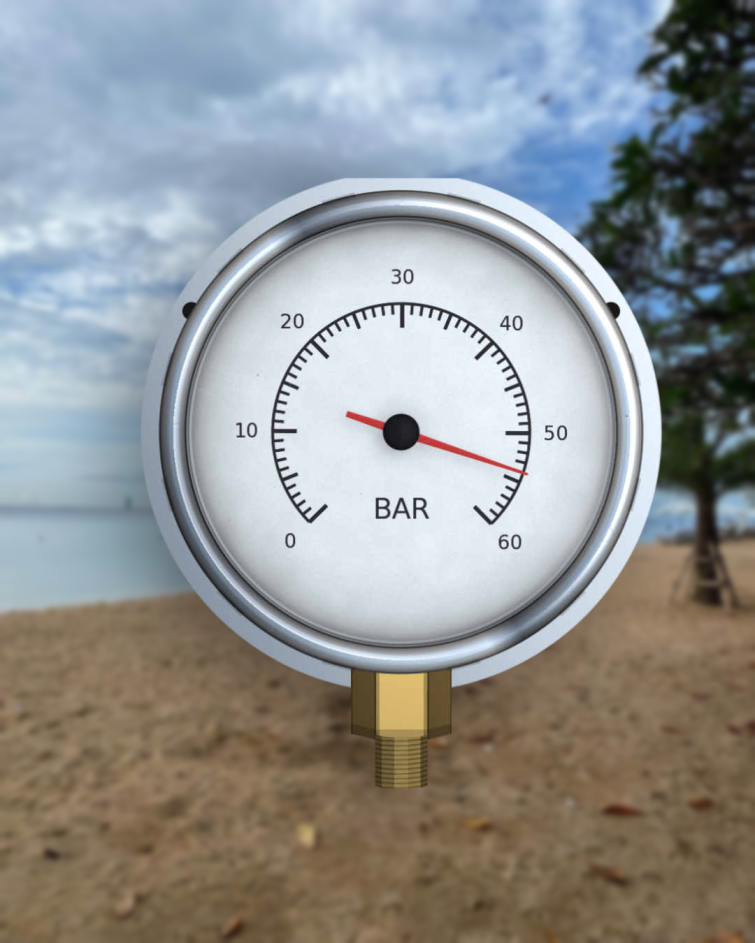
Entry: value=54 unit=bar
